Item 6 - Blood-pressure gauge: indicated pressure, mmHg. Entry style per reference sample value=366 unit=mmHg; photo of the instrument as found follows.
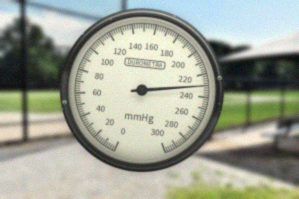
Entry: value=230 unit=mmHg
